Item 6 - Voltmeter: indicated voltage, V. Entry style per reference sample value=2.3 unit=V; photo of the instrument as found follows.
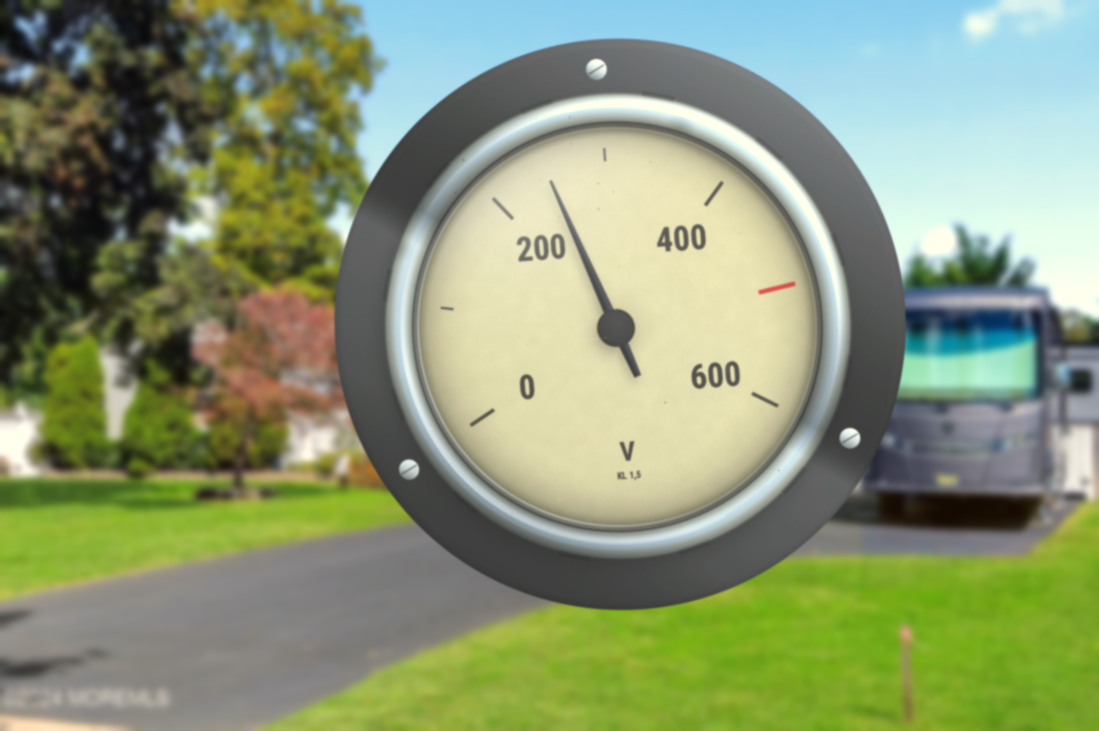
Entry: value=250 unit=V
